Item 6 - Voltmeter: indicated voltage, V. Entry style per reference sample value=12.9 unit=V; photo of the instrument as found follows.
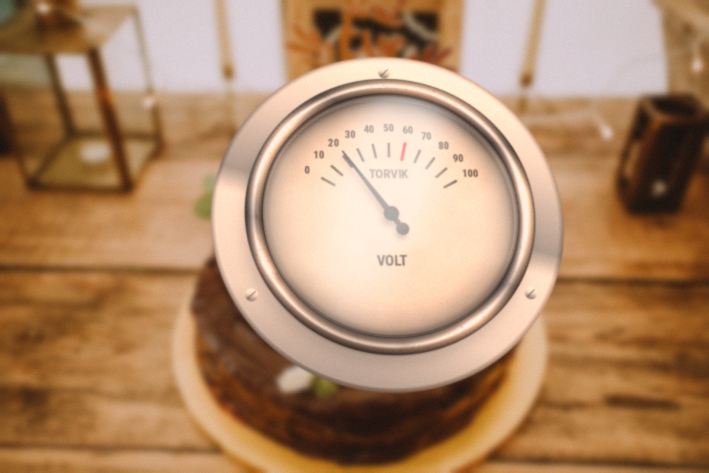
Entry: value=20 unit=V
